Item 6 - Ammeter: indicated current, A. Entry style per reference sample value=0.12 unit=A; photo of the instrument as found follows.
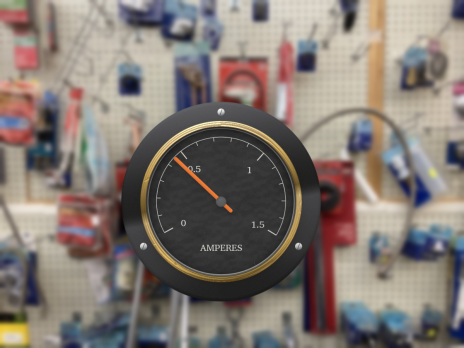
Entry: value=0.45 unit=A
